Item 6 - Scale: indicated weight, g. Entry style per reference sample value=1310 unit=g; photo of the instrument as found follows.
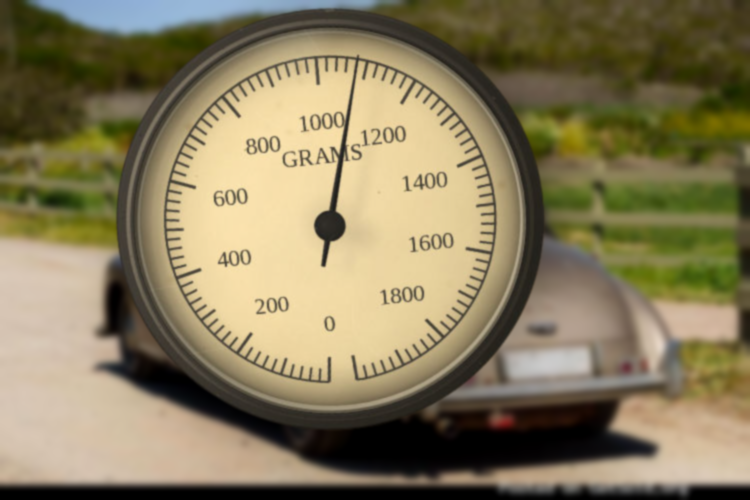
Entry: value=1080 unit=g
